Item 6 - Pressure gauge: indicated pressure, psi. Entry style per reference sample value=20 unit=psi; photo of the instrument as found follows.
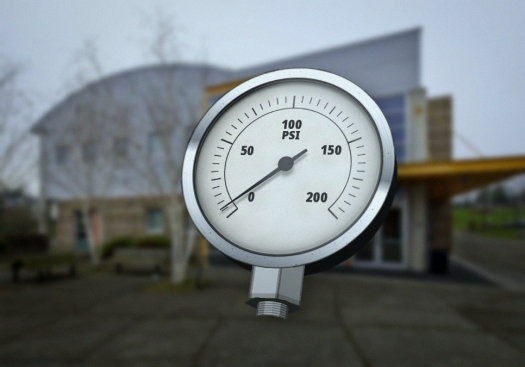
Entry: value=5 unit=psi
